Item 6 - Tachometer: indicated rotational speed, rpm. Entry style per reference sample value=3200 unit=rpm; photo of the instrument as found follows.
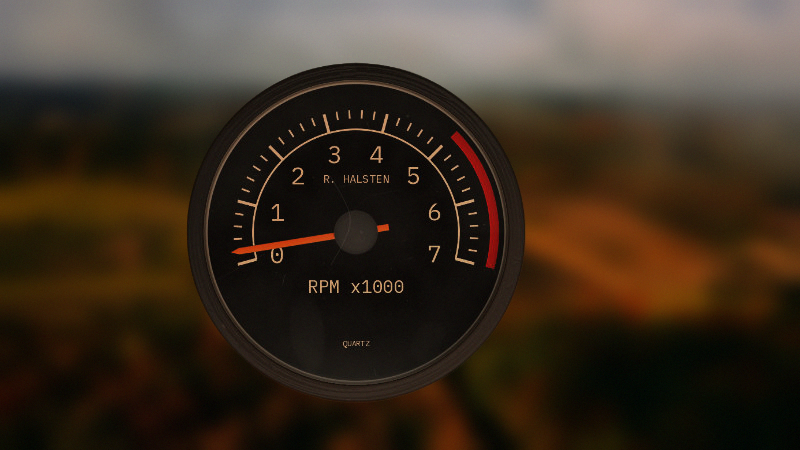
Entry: value=200 unit=rpm
